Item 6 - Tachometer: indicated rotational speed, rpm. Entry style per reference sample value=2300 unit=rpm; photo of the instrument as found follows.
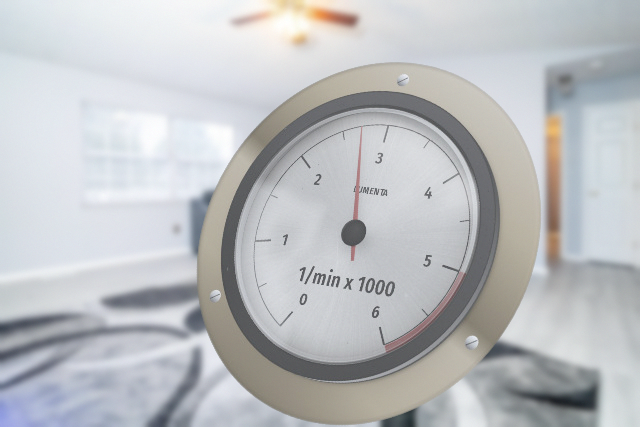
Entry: value=2750 unit=rpm
